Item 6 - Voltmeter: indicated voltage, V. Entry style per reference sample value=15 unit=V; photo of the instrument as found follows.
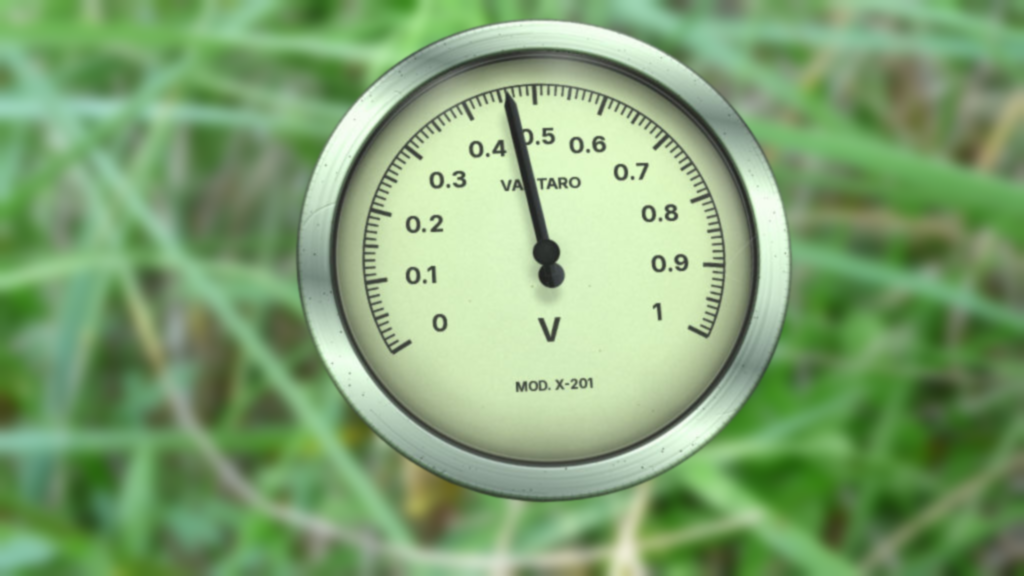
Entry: value=0.46 unit=V
